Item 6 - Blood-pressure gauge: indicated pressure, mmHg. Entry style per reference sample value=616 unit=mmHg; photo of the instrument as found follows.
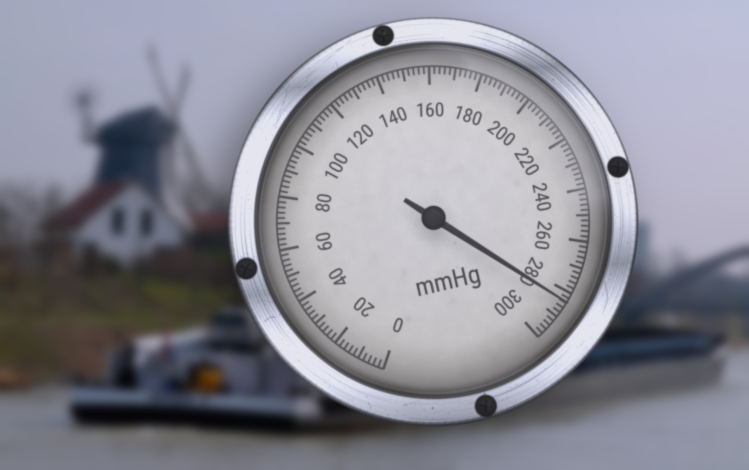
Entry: value=284 unit=mmHg
